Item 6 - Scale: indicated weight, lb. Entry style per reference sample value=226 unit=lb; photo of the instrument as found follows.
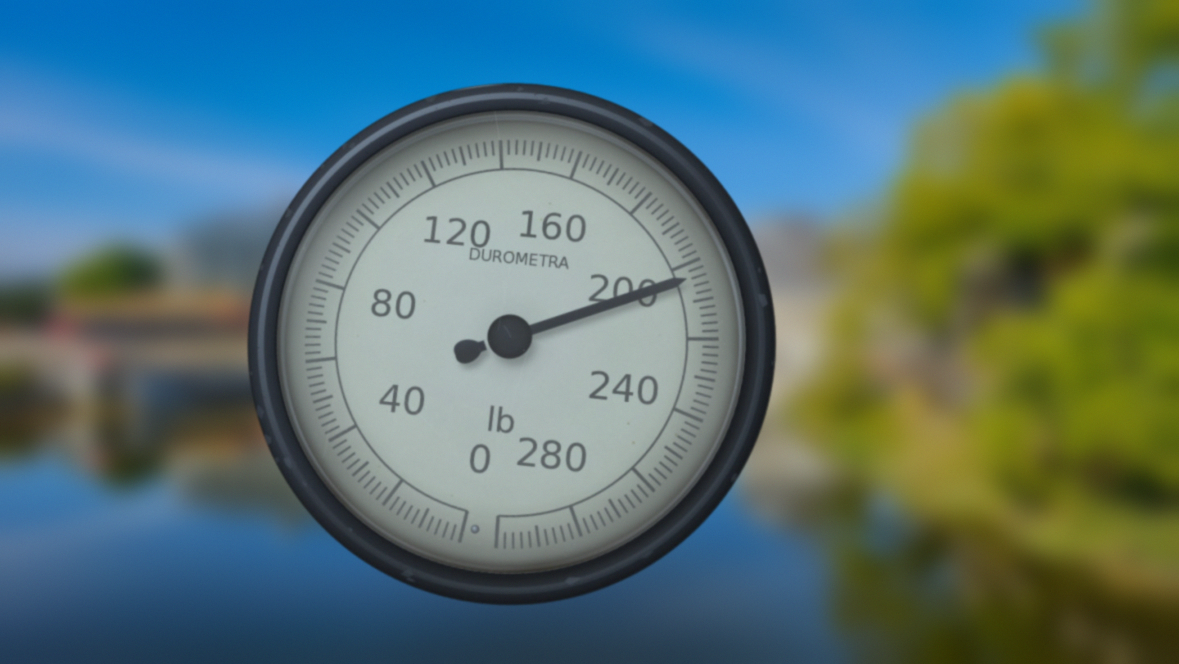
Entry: value=204 unit=lb
